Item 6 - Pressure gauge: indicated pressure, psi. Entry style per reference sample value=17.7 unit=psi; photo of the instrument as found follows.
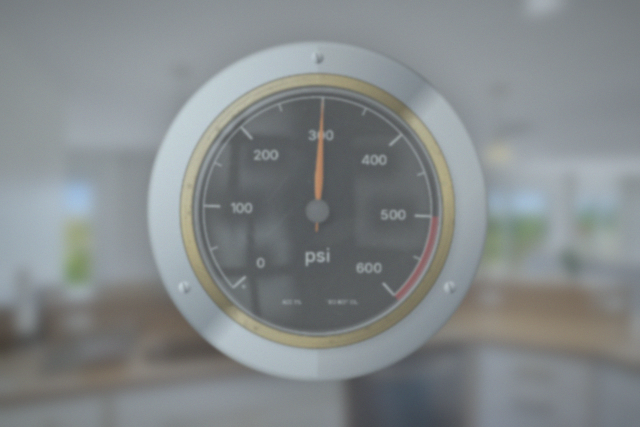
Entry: value=300 unit=psi
